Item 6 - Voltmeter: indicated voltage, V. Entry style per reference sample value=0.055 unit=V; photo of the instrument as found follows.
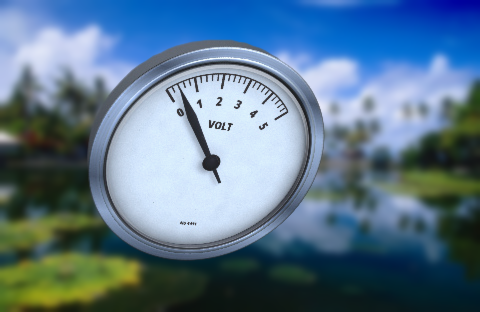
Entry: value=0.4 unit=V
